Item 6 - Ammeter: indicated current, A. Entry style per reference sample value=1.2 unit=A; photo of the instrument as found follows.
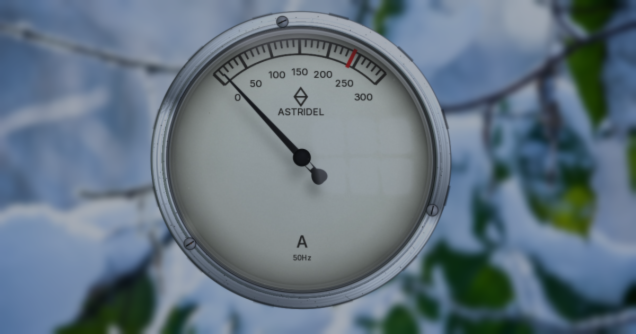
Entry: value=10 unit=A
